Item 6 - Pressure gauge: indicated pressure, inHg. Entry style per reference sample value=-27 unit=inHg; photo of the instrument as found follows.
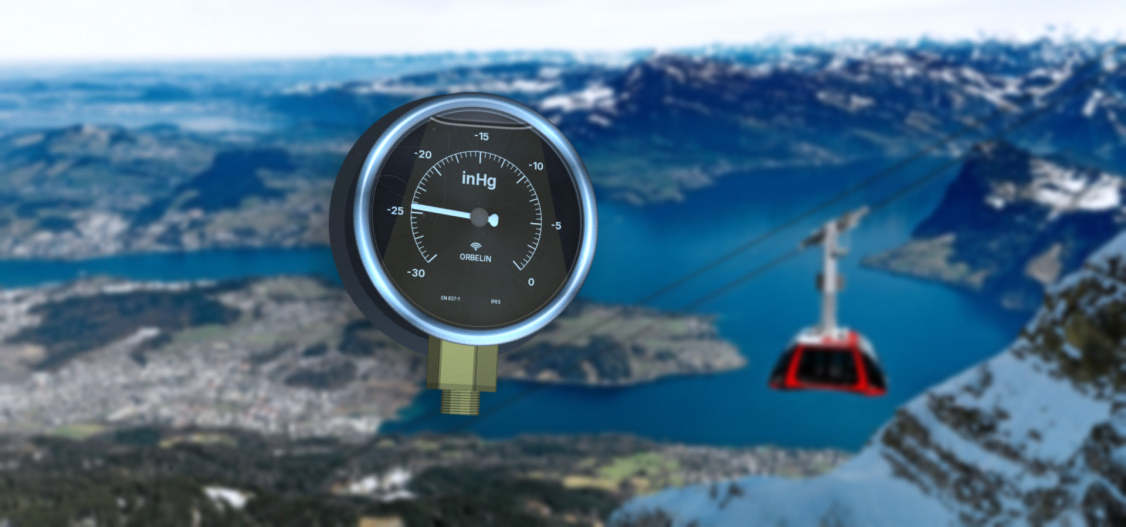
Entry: value=-24.5 unit=inHg
